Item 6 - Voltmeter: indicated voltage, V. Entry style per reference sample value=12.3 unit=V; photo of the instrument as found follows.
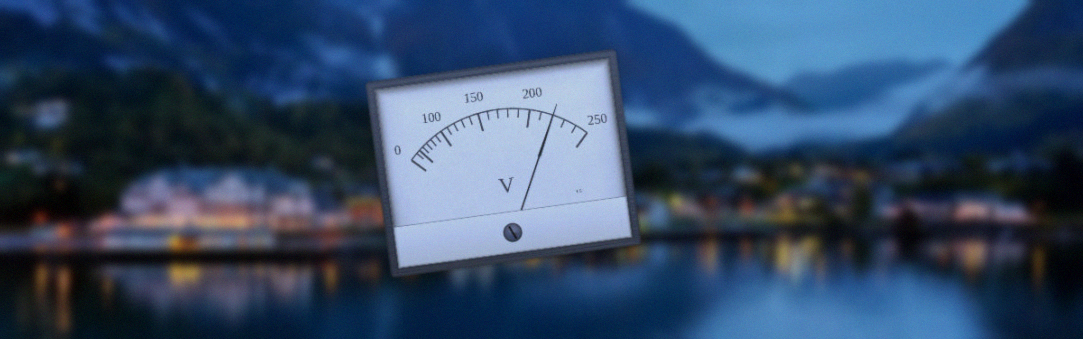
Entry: value=220 unit=V
